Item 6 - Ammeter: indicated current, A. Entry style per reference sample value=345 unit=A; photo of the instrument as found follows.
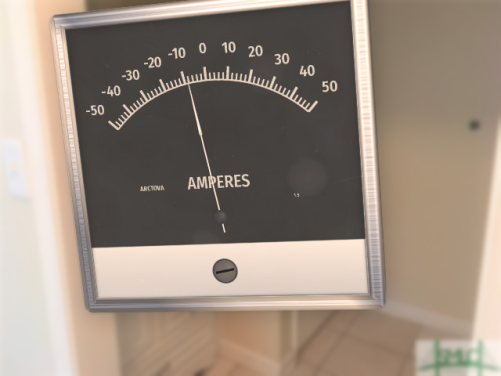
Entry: value=-8 unit=A
